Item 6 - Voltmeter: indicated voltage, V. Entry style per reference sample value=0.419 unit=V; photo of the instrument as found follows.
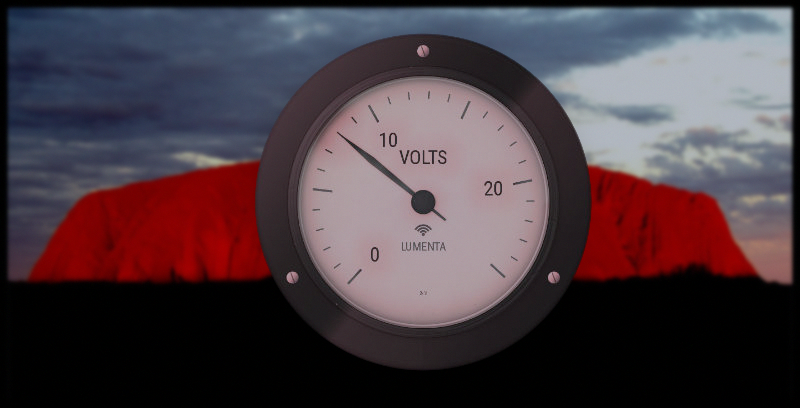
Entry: value=8 unit=V
